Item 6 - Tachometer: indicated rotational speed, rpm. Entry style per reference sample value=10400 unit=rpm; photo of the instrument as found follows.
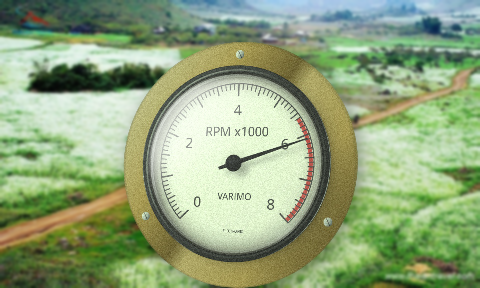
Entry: value=6100 unit=rpm
